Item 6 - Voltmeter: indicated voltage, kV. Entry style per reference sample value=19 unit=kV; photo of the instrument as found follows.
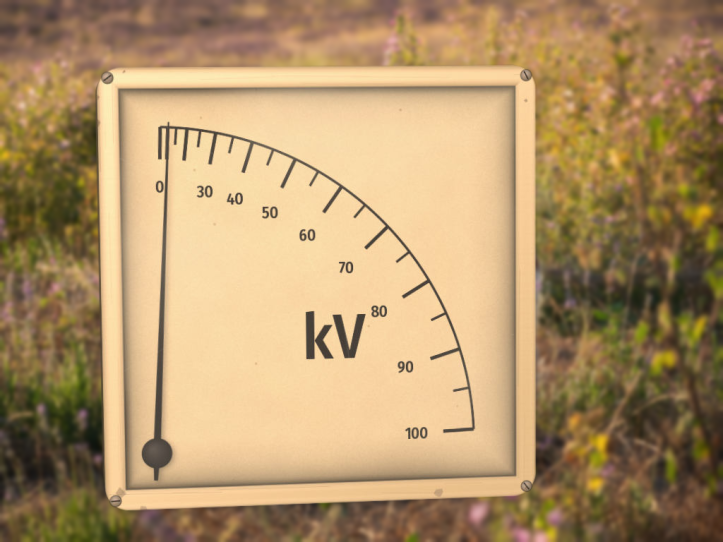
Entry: value=10 unit=kV
